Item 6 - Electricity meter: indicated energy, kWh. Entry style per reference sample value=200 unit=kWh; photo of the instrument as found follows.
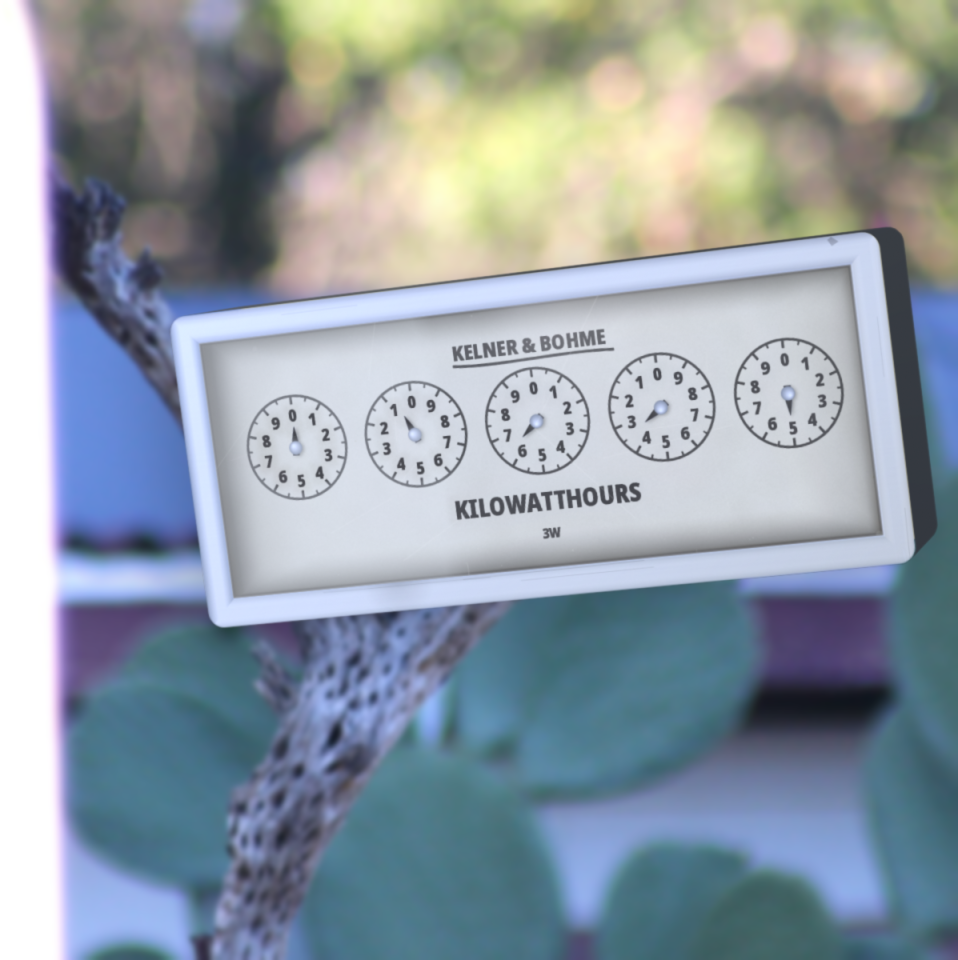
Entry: value=635 unit=kWh
